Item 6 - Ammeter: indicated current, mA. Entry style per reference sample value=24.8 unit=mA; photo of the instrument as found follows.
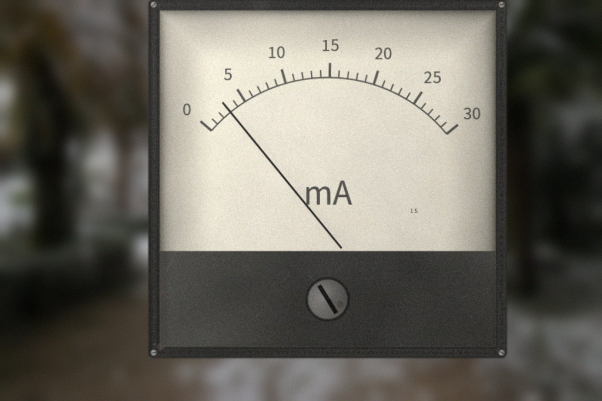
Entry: value=3 unit=mA
